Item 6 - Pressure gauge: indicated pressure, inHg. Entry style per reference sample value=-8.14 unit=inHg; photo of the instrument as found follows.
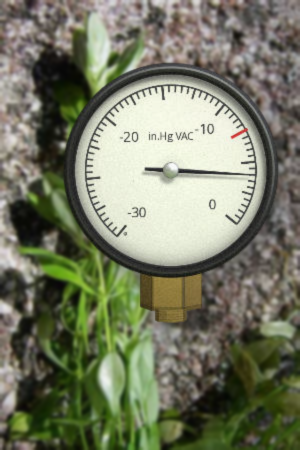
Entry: value=-4 unit=inHg
